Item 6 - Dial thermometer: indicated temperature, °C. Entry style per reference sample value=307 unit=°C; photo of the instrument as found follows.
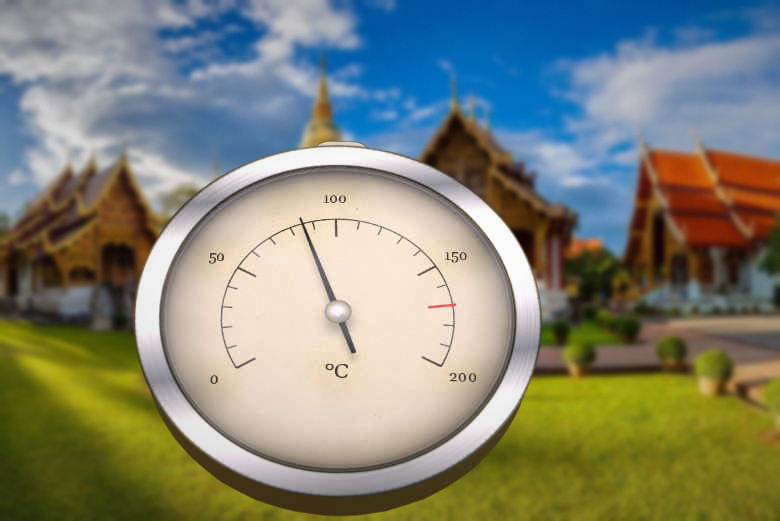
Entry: value=85 unit=°C
